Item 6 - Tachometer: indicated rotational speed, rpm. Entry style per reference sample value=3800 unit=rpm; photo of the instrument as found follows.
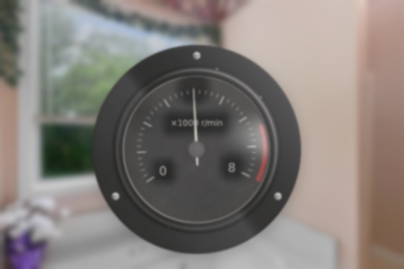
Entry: value=4000 unit=rpm
